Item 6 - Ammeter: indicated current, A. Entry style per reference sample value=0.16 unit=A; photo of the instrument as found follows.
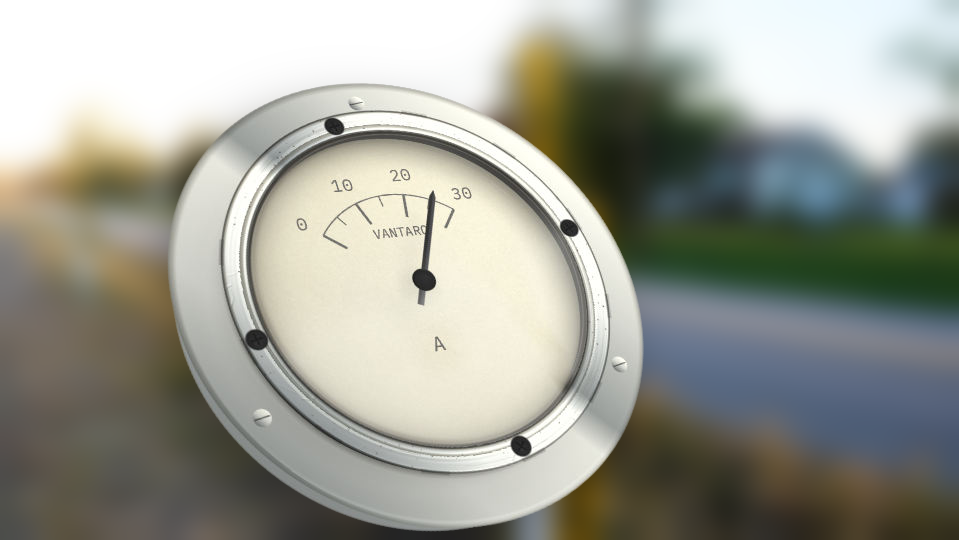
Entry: value=25 unit=A
